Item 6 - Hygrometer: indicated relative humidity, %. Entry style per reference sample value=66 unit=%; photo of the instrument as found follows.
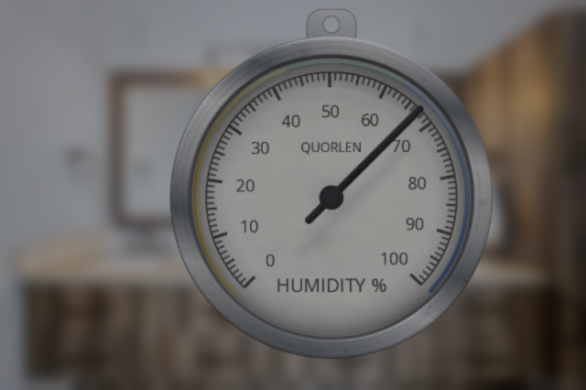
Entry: value=67 unit=%
